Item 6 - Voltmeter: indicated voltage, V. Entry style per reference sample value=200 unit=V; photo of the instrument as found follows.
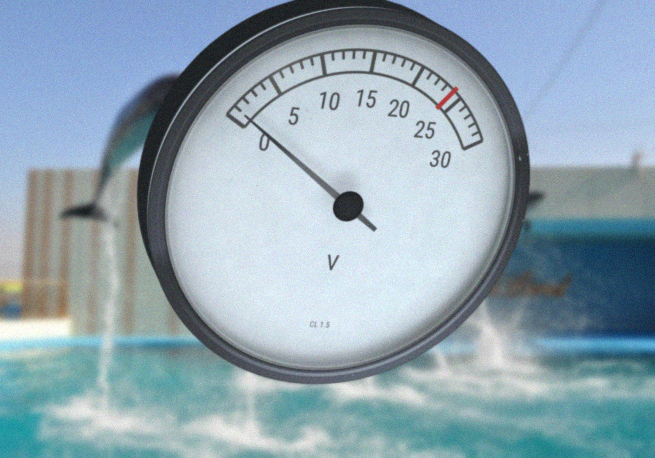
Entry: value=1 unit=V
